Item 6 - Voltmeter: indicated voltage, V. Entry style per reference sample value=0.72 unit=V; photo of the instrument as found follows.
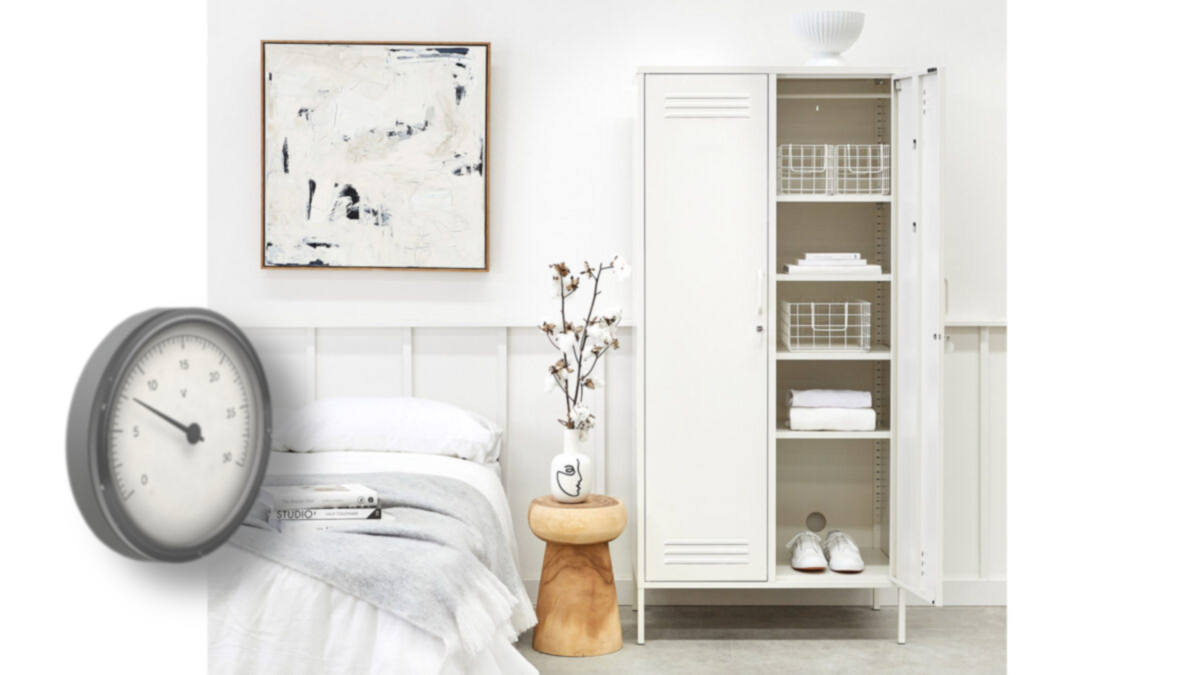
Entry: value=7.5 unit=V
